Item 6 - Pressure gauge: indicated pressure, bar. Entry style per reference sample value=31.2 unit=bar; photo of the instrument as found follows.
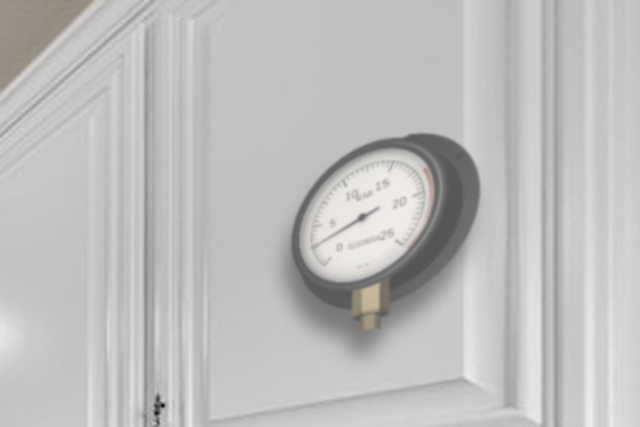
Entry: value=2.5 unit=bar
